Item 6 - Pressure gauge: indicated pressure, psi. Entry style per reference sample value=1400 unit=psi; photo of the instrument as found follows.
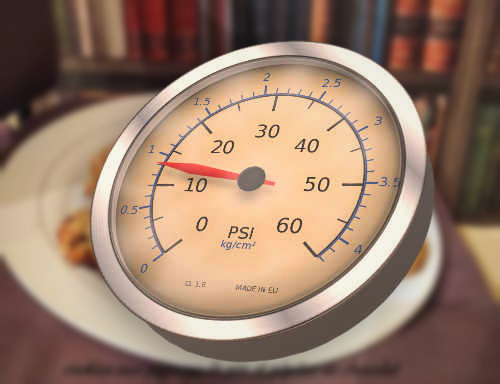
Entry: value=12.5 unit=psi
